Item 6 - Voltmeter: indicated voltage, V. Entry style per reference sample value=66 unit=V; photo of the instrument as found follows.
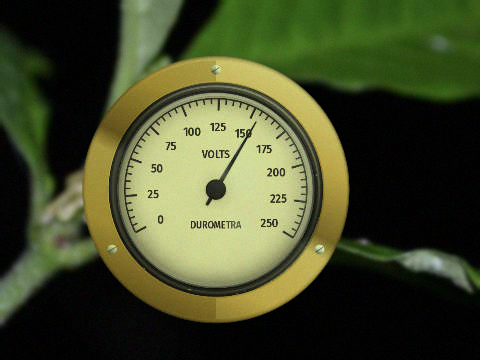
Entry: value=155 unit=V
